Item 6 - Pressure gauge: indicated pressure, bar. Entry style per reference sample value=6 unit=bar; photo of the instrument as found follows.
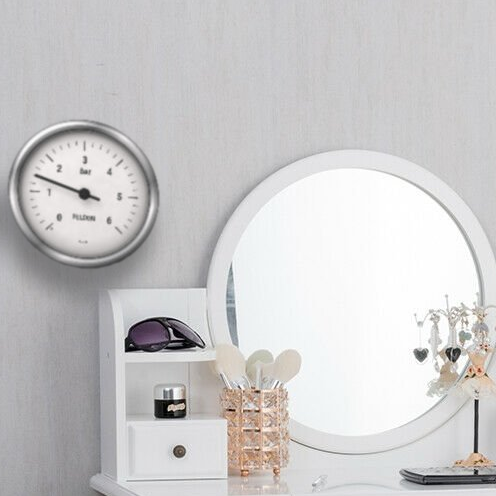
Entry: value=1.4 unit=bar
